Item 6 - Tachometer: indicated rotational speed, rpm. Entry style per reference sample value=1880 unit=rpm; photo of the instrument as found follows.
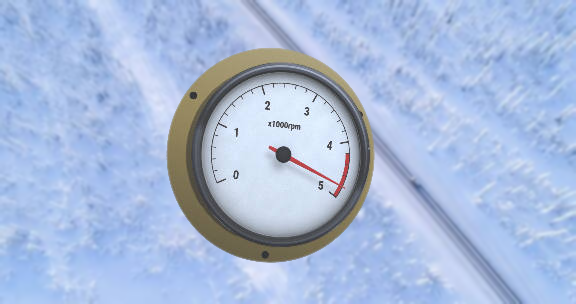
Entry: value=4800 unit=rpm
